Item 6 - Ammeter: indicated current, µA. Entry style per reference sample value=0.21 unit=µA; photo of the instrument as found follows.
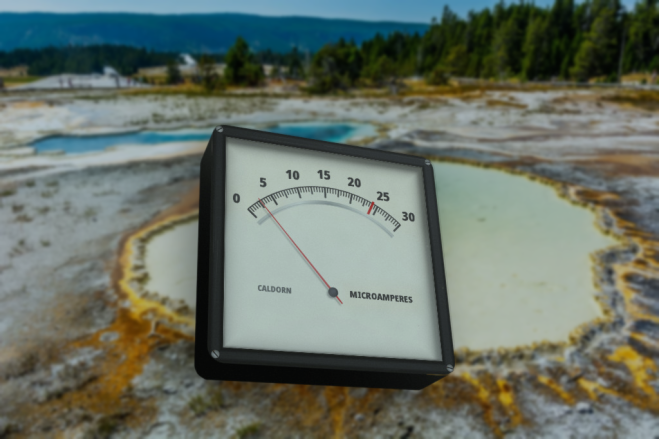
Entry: value=2.5 unit=µA
